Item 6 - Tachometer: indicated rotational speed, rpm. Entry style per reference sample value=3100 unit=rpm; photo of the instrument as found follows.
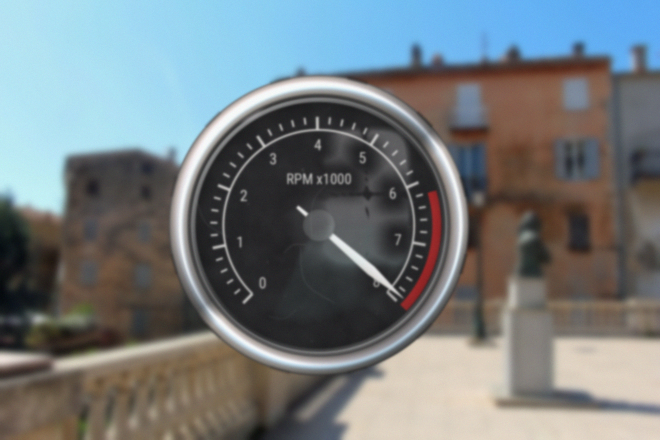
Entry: value=7900 unit=rpm
